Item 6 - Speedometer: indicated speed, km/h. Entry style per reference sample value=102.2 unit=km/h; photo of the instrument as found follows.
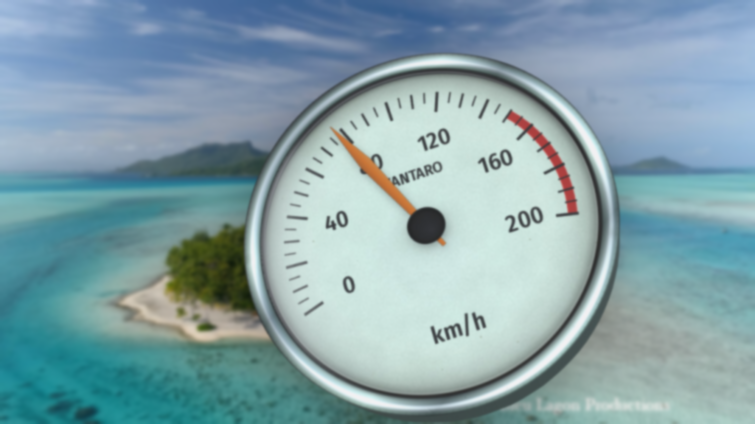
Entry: value=77.5 unit=km/h
